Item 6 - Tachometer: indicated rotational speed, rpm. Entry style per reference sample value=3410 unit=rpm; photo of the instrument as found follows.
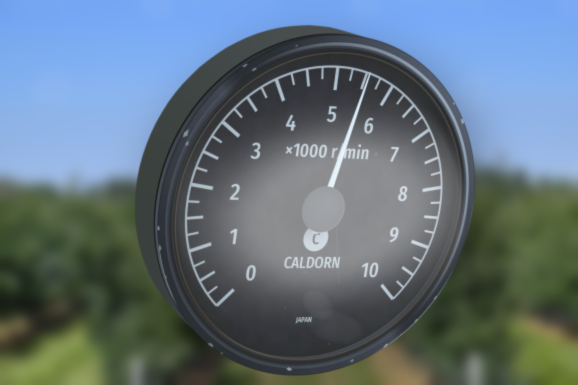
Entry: value=5500 unit=rpm
